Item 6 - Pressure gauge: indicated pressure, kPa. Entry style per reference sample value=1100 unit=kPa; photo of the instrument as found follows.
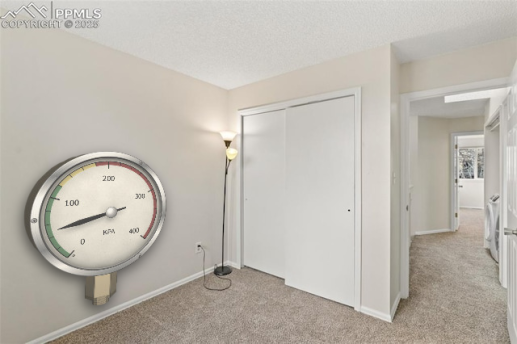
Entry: value=50 unit=kPa
